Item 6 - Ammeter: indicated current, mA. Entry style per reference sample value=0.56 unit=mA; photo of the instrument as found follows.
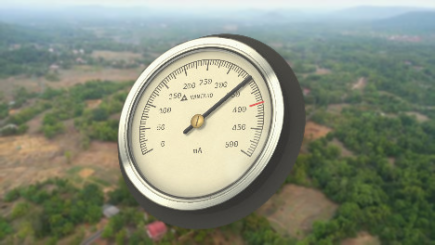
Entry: value=350 unit=mA
